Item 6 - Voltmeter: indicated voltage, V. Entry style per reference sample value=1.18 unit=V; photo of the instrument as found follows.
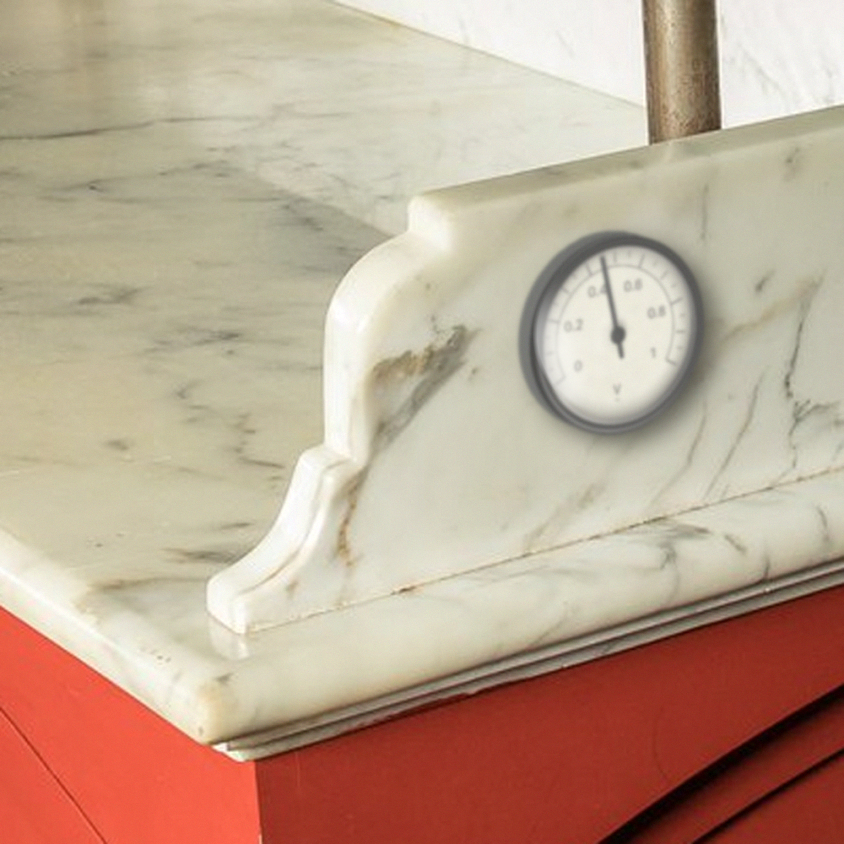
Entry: value=0.45 unit=V
